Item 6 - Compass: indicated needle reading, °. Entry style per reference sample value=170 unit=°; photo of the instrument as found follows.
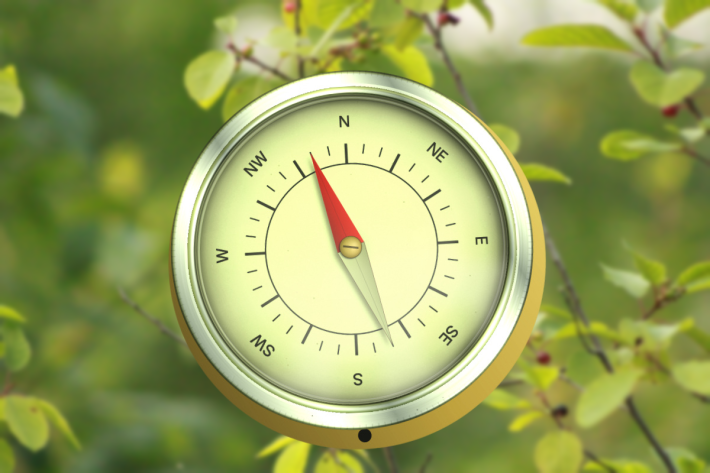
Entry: value=340 unit=°
